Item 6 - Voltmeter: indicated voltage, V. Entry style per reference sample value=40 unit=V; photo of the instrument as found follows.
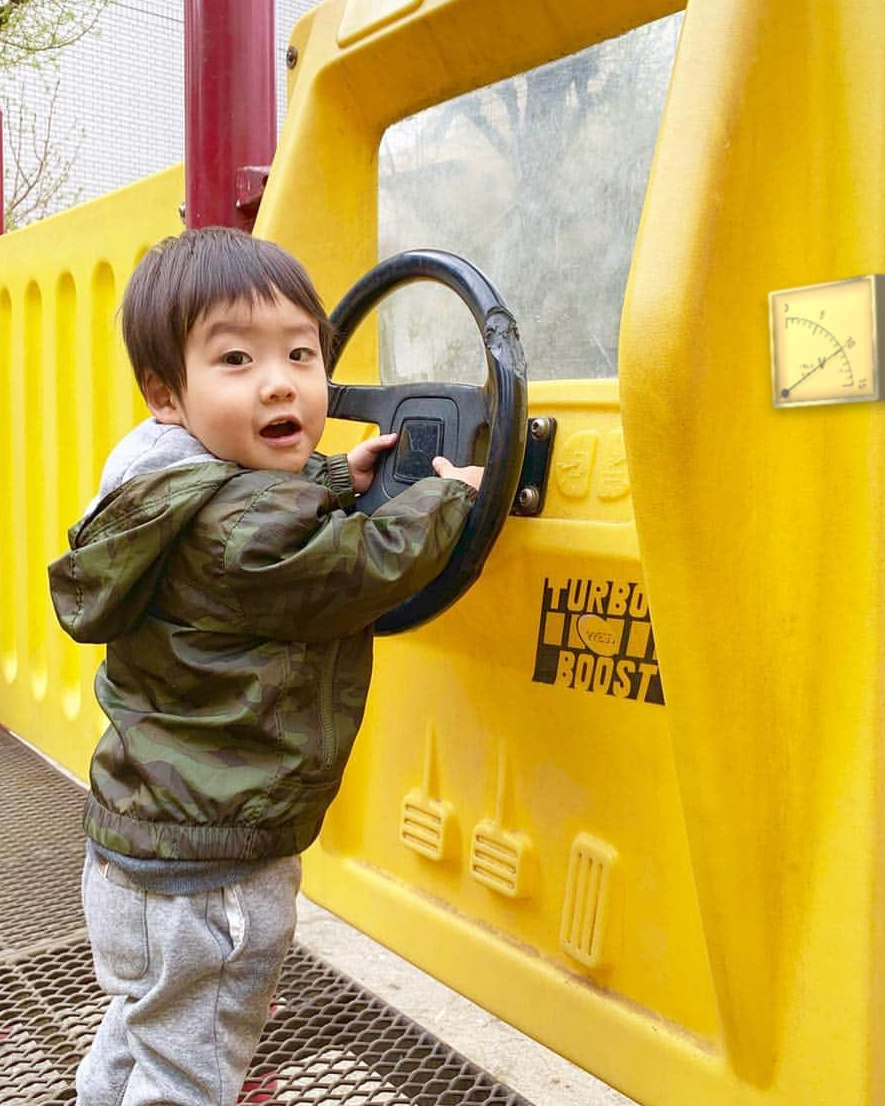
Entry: value=10 unit=V
